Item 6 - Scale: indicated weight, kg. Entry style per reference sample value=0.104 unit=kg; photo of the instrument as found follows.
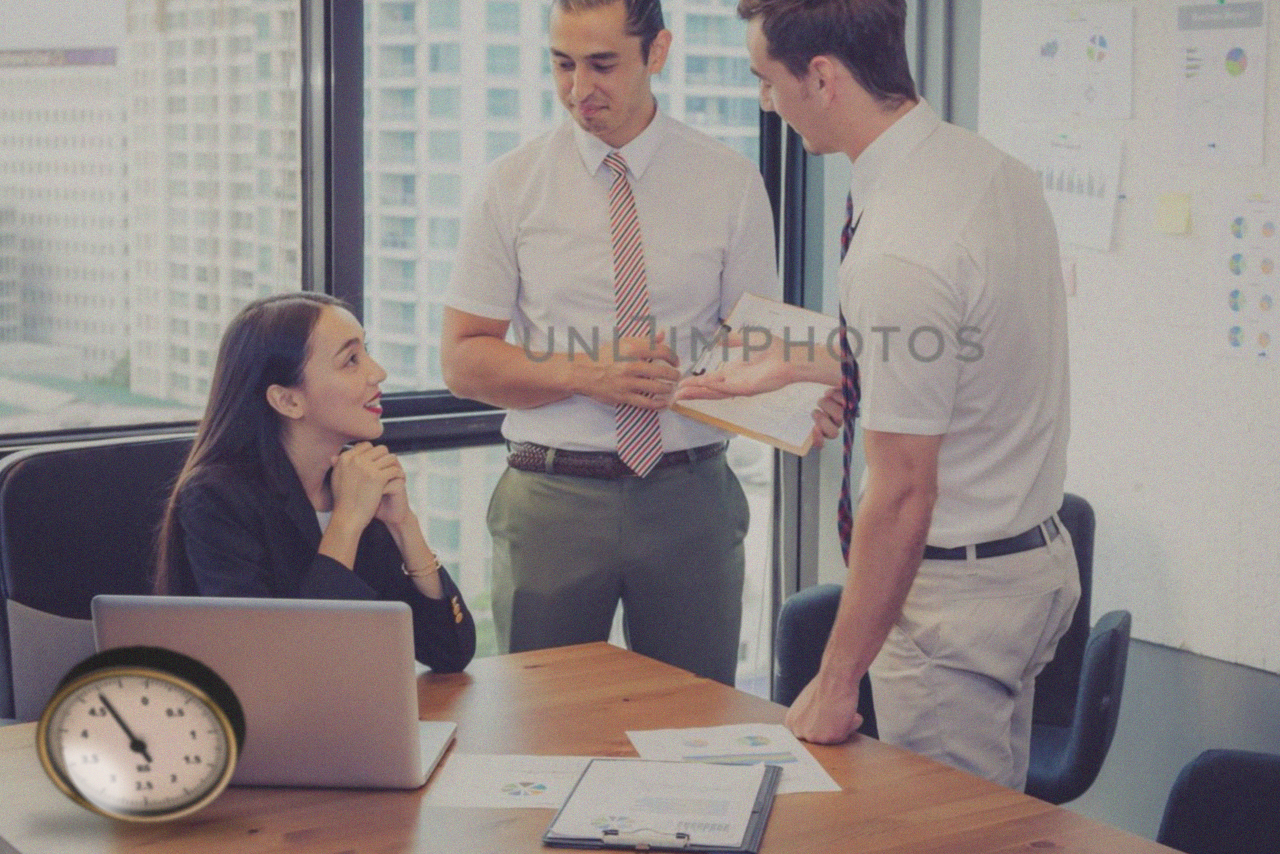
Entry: value=4.75 unit=kg
